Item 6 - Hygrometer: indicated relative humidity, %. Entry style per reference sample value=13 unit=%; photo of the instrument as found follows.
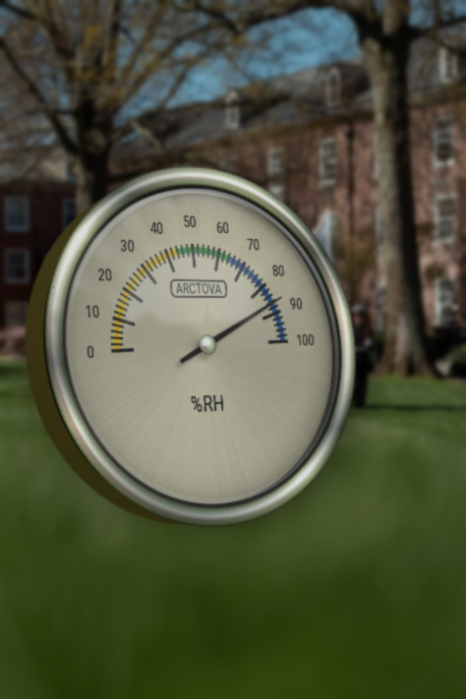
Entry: value=86 unit=%
